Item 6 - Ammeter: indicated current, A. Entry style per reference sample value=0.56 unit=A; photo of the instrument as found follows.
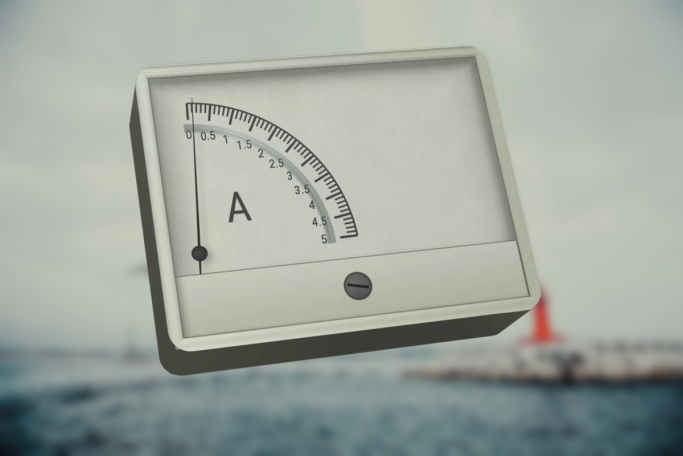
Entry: value=0.1 unit=A
